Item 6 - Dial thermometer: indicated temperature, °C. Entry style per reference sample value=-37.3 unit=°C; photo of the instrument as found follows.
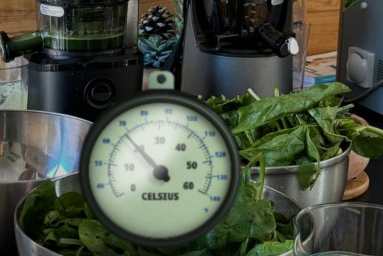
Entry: value=20 unit=°C
